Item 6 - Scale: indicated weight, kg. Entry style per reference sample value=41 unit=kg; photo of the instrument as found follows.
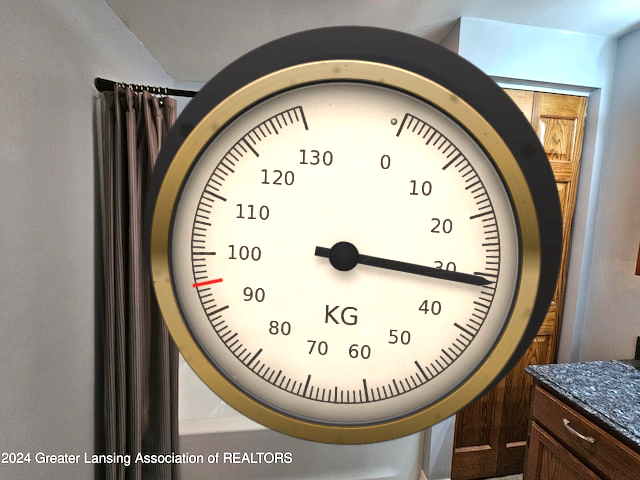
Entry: value=31 unit=kg
